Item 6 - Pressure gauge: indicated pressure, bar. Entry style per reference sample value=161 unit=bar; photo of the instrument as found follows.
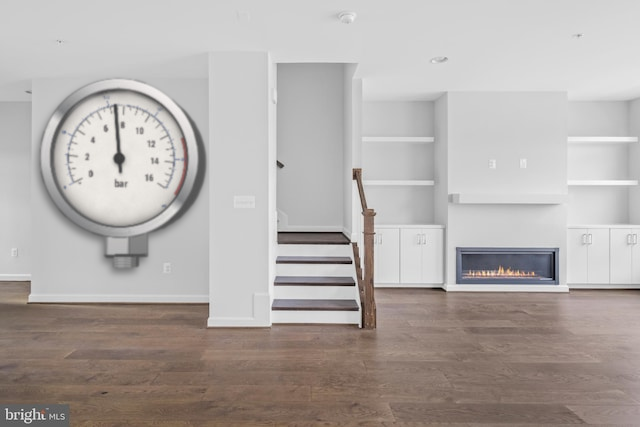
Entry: value=7.5 unit=bar
